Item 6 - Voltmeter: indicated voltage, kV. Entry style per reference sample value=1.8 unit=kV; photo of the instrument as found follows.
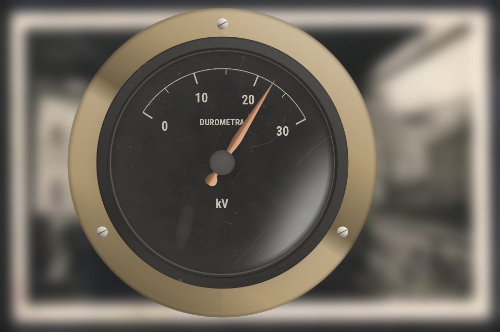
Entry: value=22.5 unit=kV
